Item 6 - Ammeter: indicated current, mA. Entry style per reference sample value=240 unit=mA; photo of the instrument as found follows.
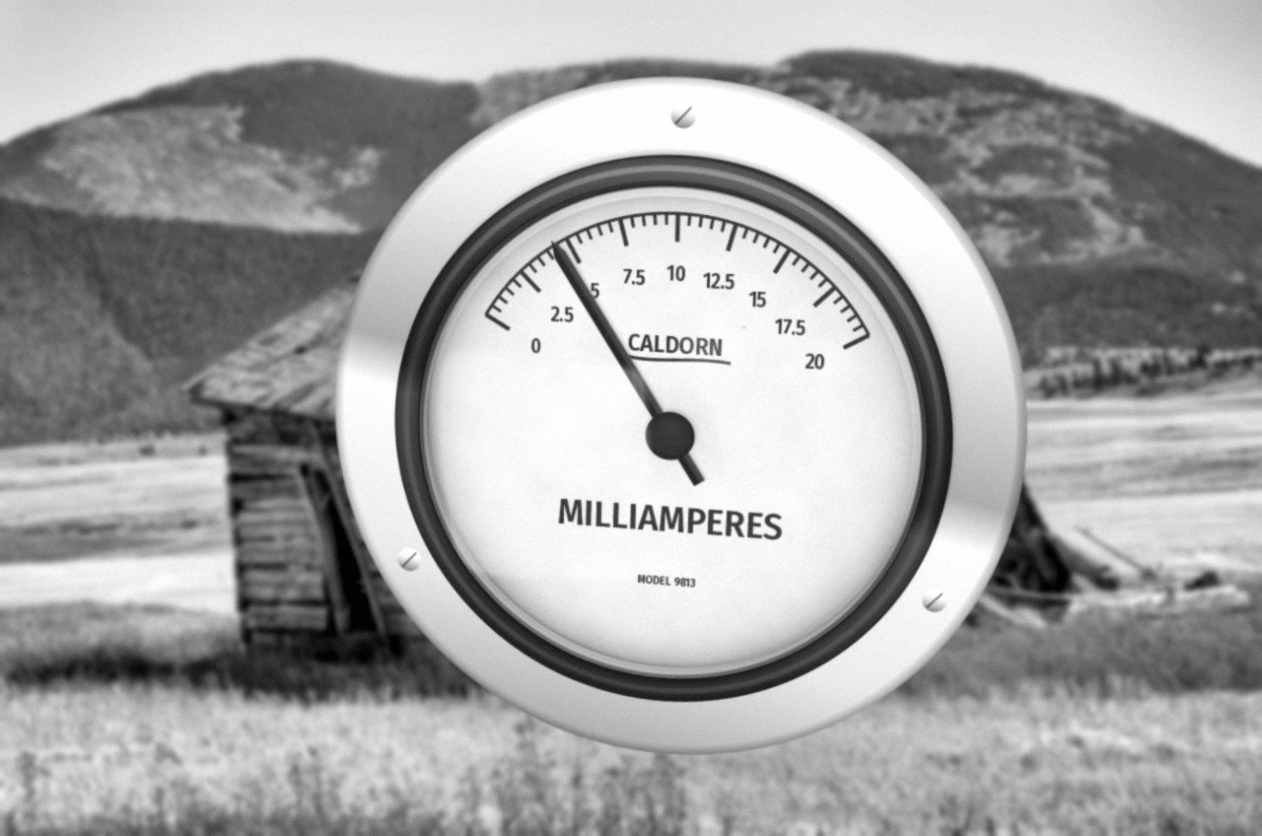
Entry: value=4.5 unit=mA
